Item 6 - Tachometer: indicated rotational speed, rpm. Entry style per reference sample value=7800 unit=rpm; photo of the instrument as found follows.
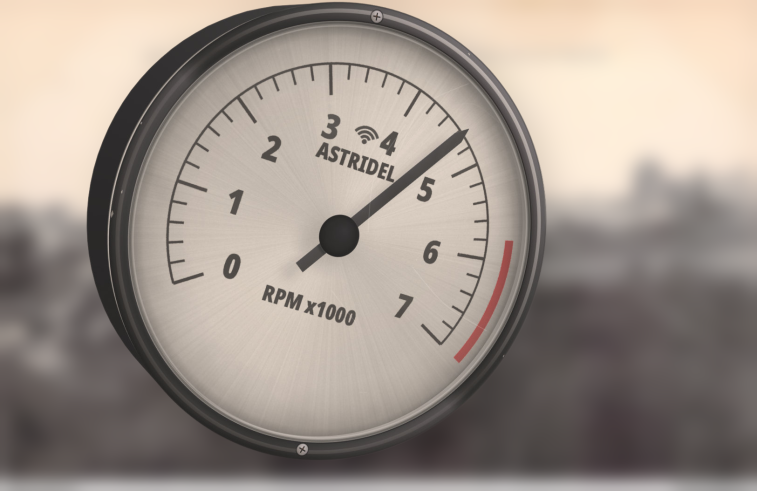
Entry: value=4600 unit=rpm
